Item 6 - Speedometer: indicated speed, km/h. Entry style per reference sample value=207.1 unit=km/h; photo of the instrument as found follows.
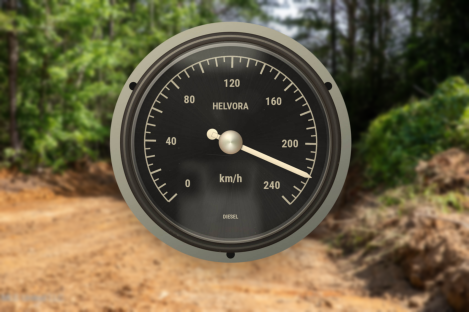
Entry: value=220 unit=km/h
